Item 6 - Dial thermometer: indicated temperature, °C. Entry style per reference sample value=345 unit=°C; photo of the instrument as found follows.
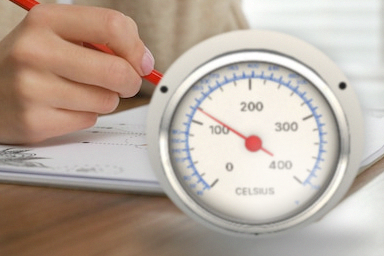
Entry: value=120 unit=°C
